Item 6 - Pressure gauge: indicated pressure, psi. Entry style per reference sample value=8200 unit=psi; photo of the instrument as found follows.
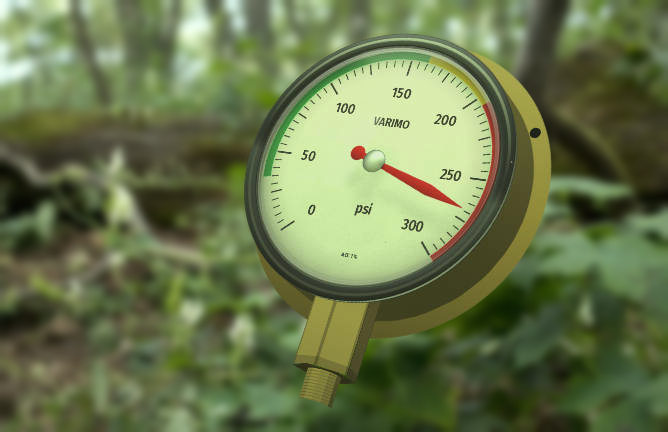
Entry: value=270 unit=psi
